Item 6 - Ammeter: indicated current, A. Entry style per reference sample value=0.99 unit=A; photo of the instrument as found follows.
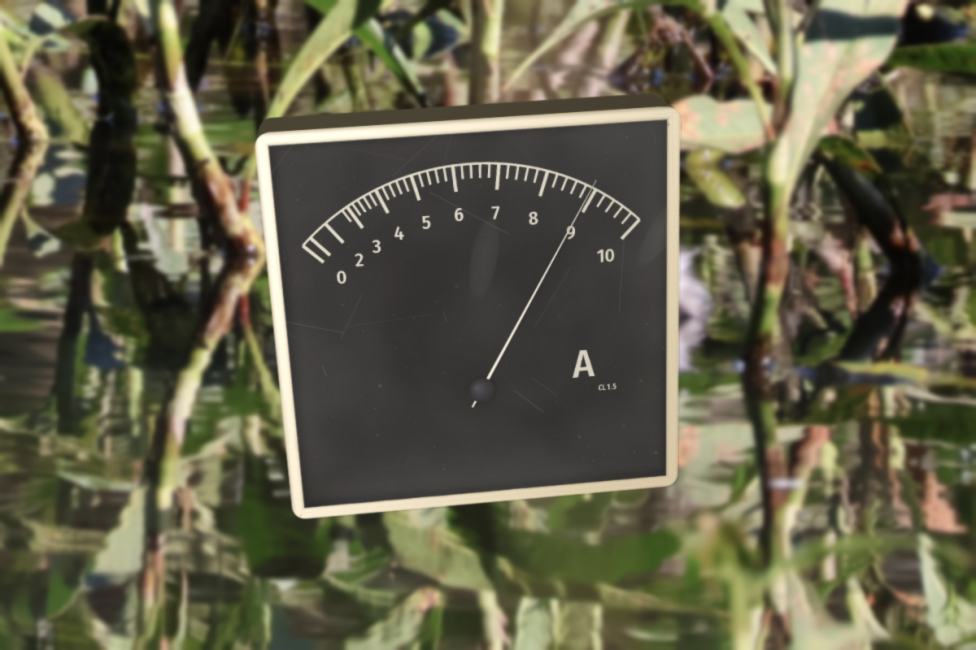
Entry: value=8.9 unit=A
